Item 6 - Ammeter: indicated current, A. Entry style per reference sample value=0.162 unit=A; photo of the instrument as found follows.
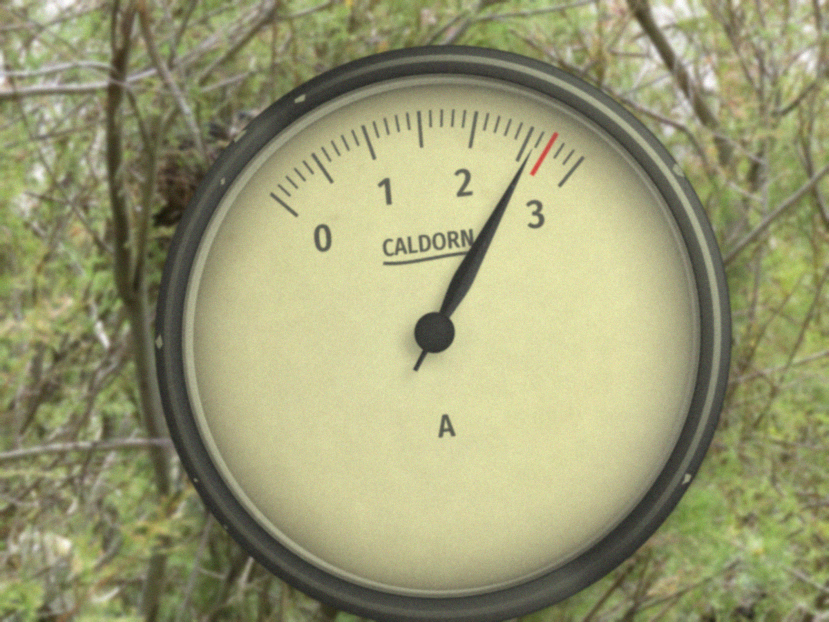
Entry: value=2.6 unit=A
